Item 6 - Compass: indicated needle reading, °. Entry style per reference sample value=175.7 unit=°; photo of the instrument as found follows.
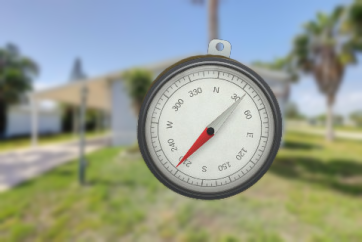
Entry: value=215 unit=°
